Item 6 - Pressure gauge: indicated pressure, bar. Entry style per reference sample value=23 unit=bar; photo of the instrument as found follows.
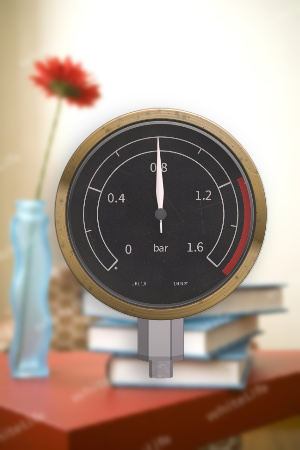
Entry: value=0.8 unit=bar
